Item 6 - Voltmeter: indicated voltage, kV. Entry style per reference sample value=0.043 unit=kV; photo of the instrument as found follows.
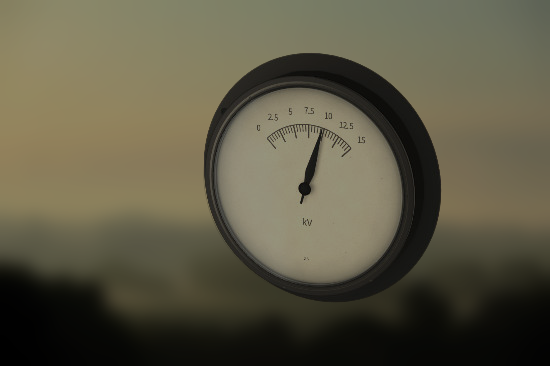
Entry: value=10 unit=kV
